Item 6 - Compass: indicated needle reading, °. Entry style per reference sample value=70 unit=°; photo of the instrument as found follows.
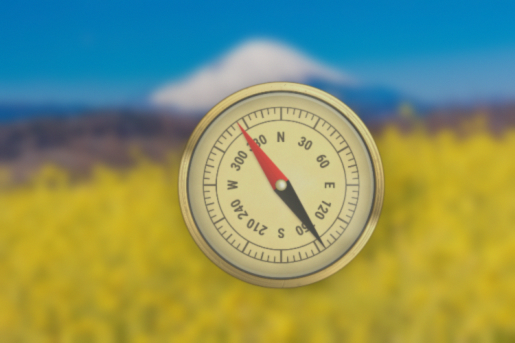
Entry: value=325 unit=°
